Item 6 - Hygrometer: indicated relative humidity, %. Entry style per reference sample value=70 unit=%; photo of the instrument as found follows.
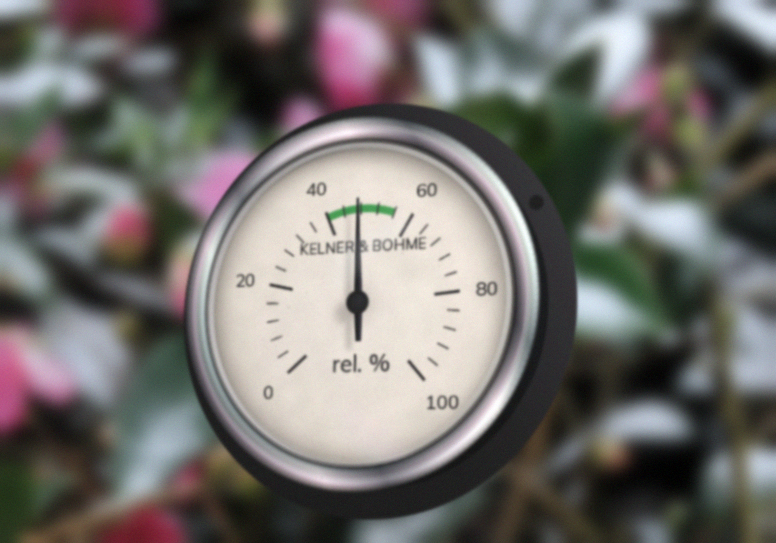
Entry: value=48 unit=%
